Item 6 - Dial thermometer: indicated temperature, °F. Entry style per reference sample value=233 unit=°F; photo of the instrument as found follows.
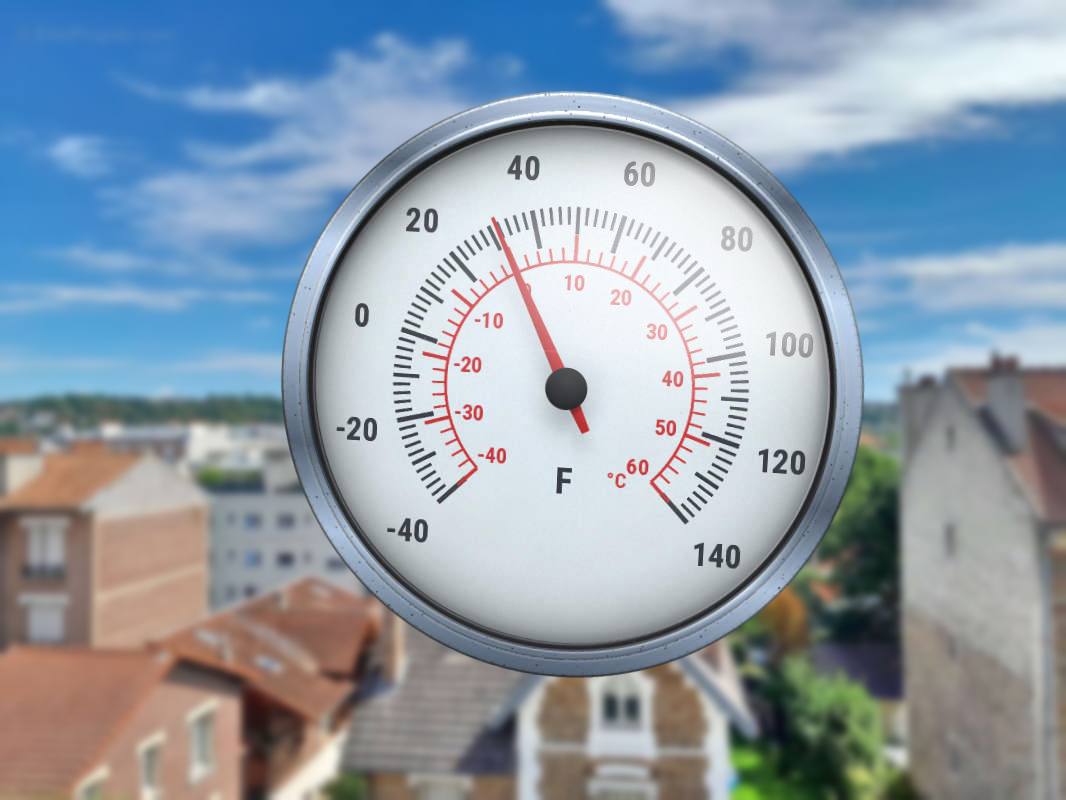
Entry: value=32 unit=°F
